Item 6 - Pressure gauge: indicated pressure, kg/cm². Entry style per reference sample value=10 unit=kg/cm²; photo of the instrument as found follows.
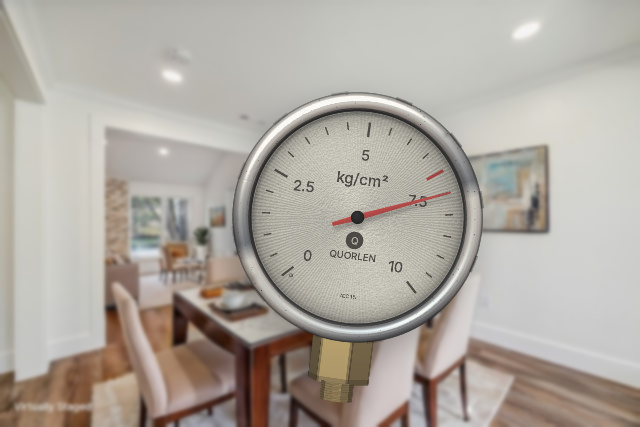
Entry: value=7.5 unit=kg/cm²
